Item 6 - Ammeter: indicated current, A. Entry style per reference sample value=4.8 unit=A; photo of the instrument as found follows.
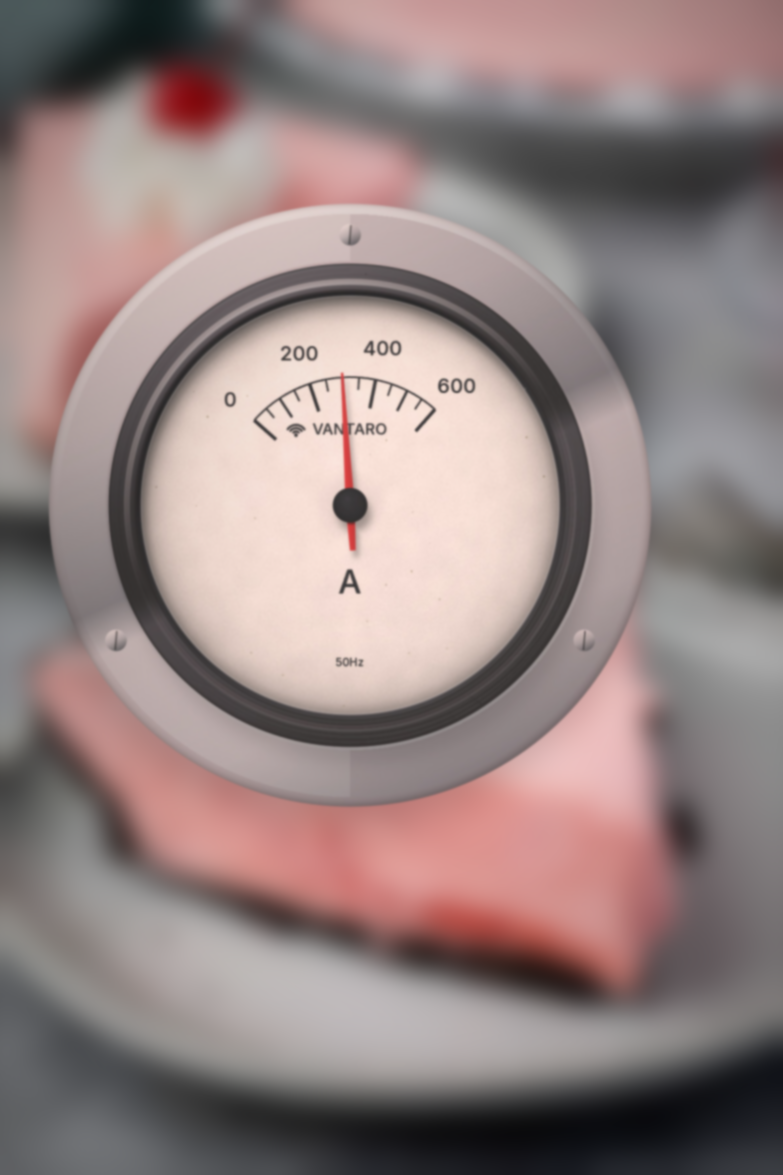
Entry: value=300 unit=A
